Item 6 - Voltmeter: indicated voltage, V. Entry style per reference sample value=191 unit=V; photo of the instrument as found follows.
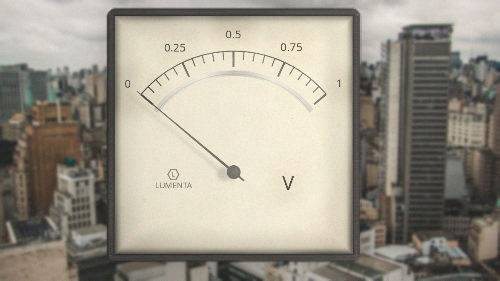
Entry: value=0 unit=V
